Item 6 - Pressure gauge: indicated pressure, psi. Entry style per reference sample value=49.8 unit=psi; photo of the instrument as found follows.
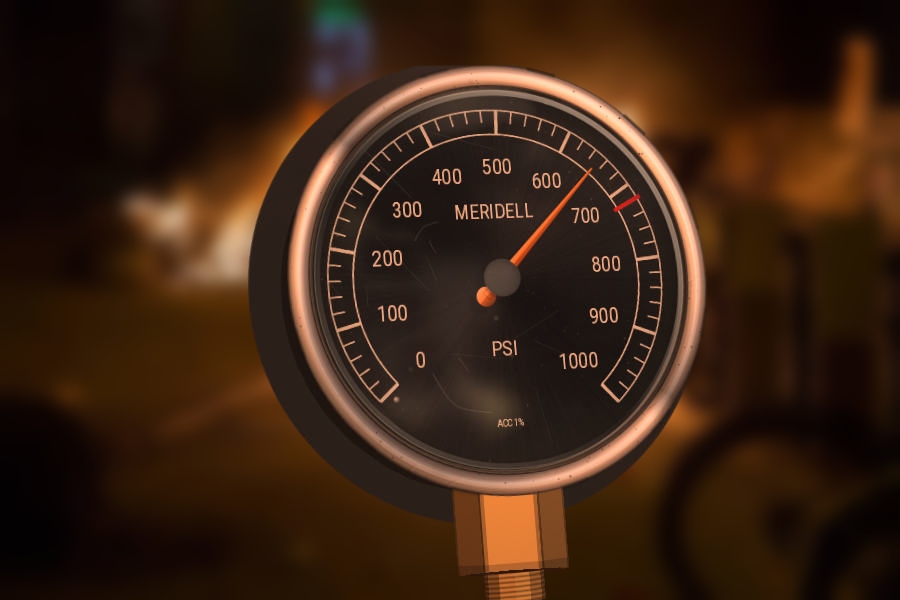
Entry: value=650 unit=psi
